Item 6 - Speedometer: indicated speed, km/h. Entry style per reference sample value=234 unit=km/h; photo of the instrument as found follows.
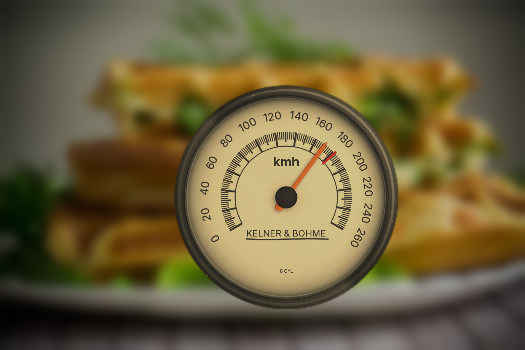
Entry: value=170 unit=km/h
